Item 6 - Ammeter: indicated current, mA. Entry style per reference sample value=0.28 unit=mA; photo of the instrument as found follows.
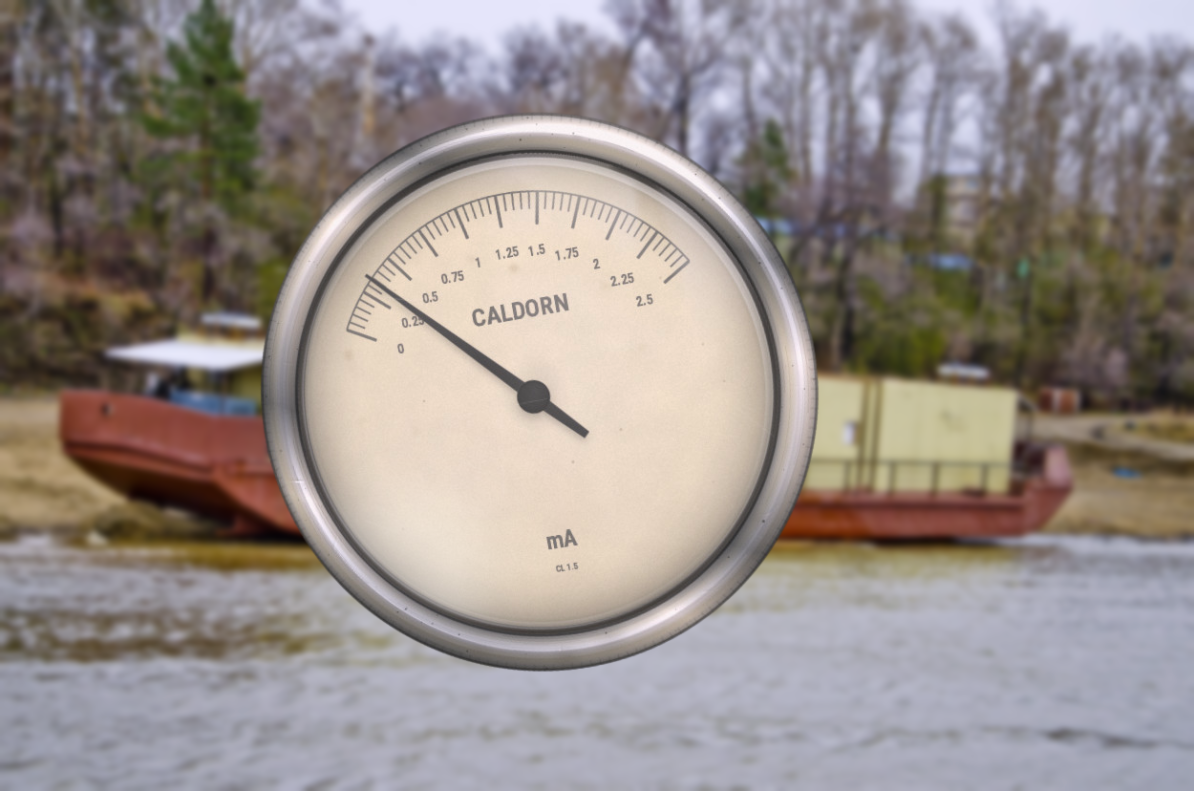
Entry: value=0.35 unit=mA
